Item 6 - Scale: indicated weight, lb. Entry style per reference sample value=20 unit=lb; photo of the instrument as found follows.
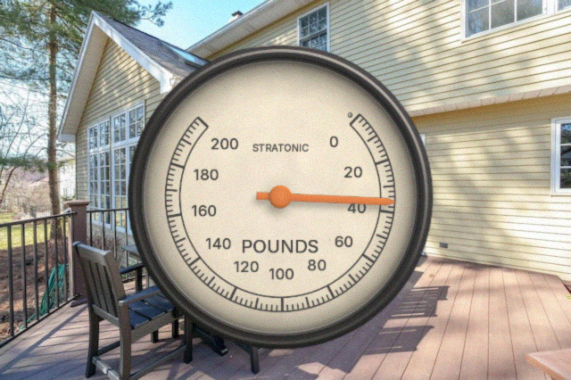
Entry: value=36 unit=lb
